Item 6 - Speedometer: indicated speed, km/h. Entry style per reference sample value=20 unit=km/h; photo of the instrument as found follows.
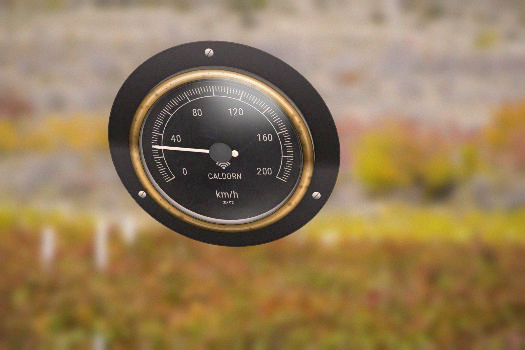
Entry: value=30 unit=km/h
